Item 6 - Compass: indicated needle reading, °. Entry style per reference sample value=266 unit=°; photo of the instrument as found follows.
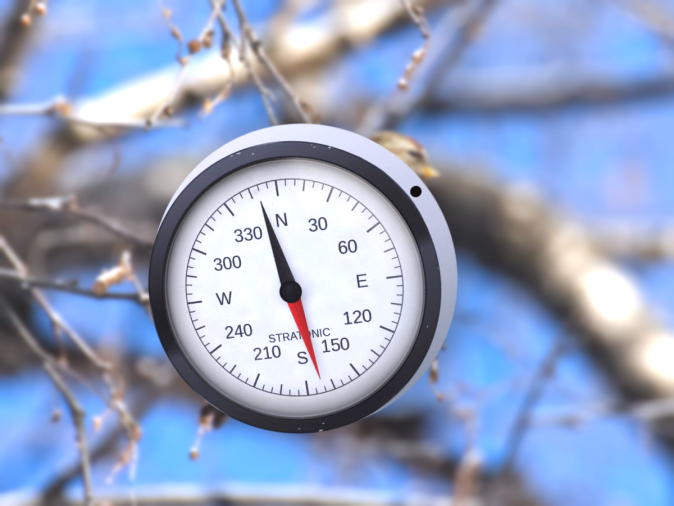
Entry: value=170 unit=°
